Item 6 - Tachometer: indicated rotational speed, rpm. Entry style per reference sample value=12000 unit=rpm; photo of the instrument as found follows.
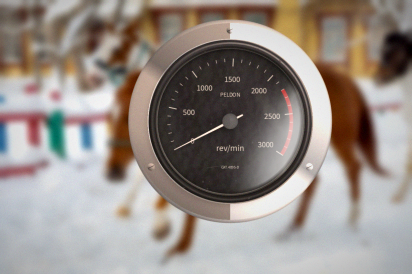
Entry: value=0 unit=rpm
